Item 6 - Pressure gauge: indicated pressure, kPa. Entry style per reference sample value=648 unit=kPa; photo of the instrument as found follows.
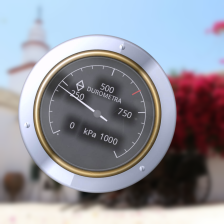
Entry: value=225 unit=kPa
